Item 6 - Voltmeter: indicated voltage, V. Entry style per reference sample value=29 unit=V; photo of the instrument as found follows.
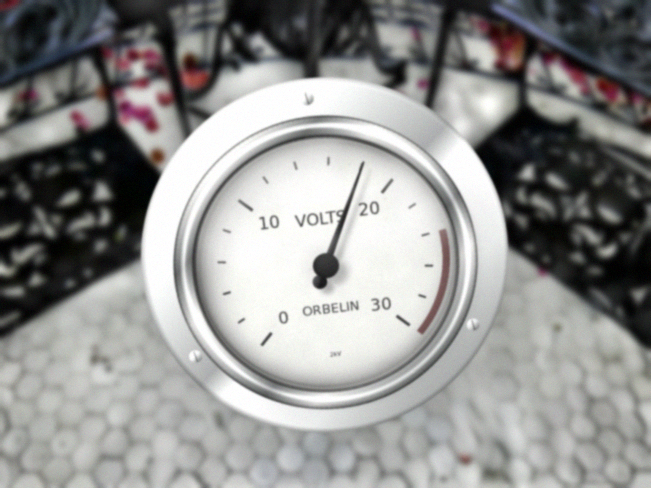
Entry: value=18 unit=V
